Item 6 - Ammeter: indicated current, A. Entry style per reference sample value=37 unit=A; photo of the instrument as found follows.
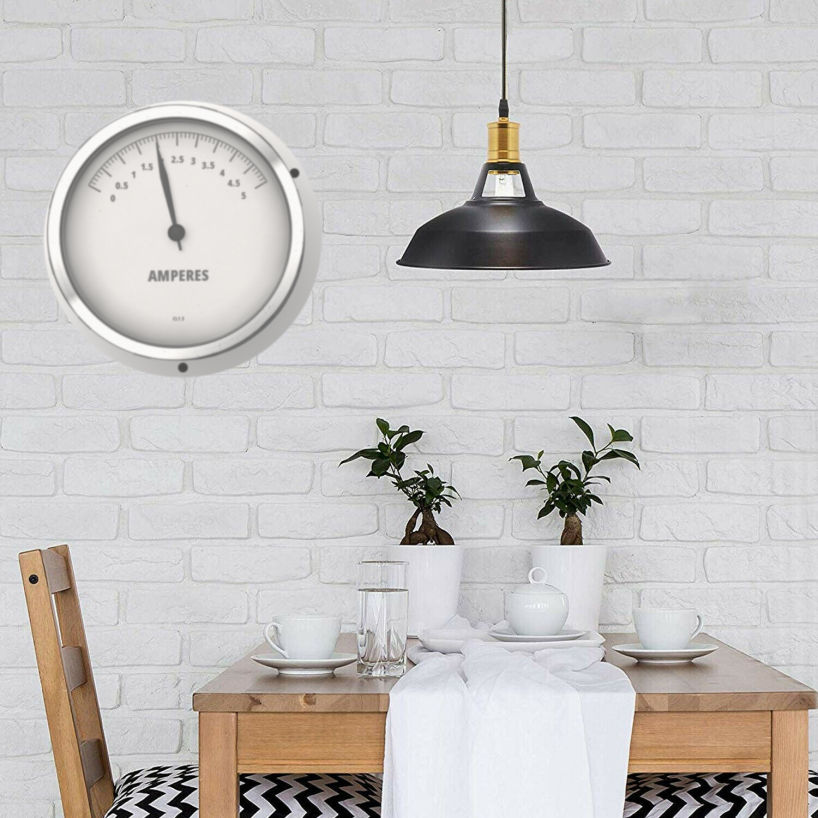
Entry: value=2 unit=A
